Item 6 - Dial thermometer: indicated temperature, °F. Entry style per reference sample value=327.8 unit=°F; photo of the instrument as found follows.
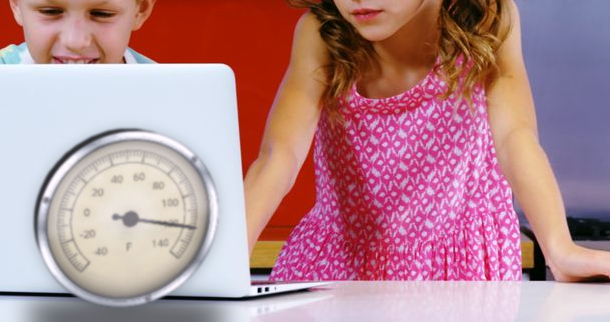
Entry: value=120 unit=°F
